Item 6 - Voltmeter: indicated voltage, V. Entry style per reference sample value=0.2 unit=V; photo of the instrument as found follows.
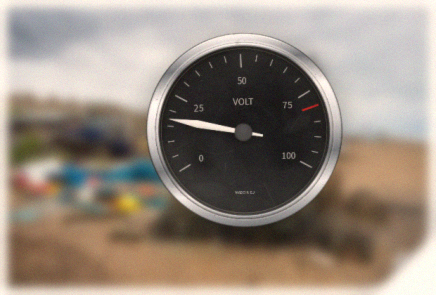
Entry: value=17.5 unit=V
